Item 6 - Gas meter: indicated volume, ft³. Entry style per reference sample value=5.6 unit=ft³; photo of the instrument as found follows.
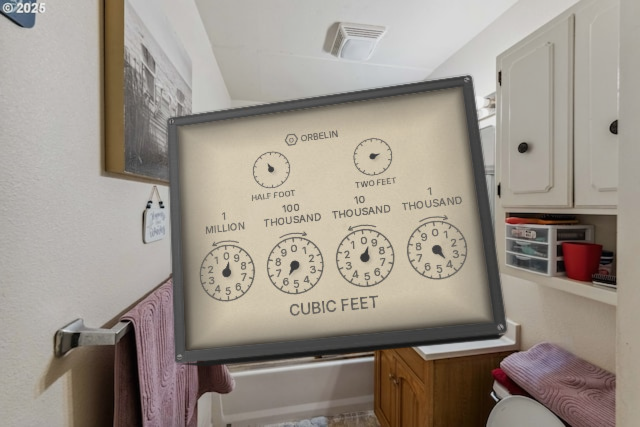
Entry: value=959400 unit=ft³
